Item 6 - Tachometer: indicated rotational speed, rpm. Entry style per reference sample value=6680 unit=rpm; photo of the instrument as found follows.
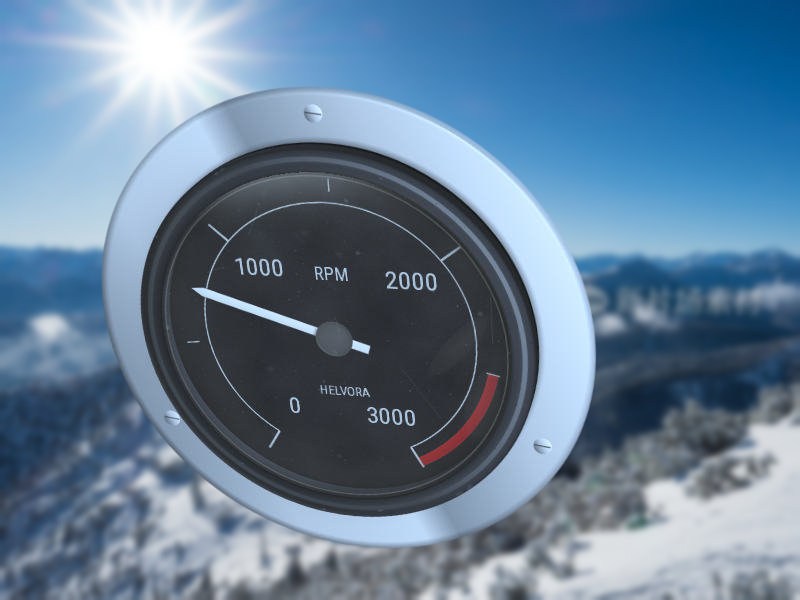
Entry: value=750 unit=rpm
